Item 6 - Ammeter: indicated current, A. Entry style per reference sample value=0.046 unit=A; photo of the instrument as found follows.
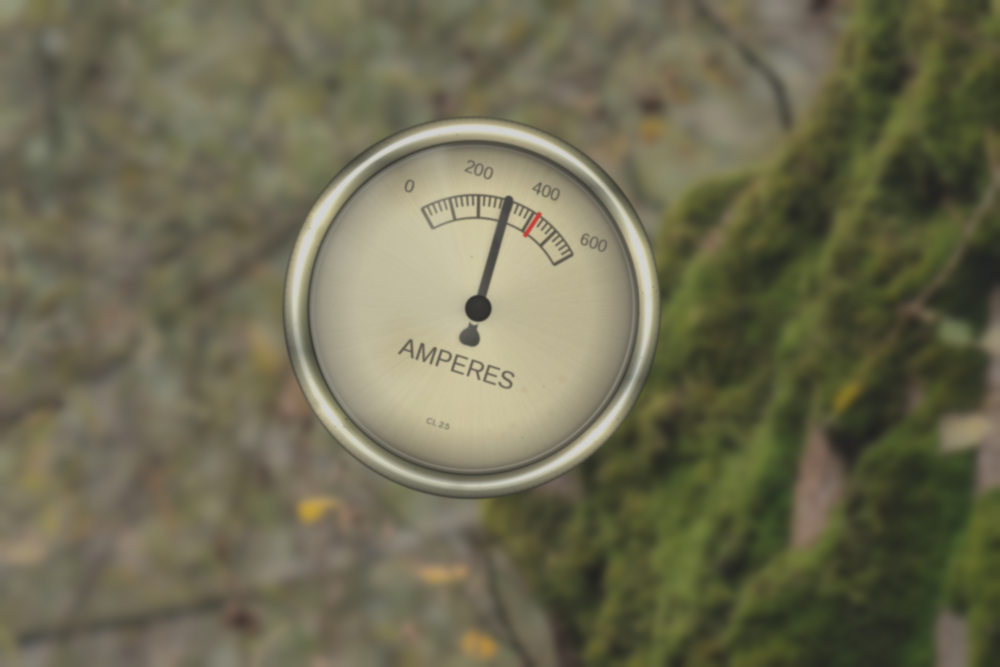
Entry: value=300 unit=A
